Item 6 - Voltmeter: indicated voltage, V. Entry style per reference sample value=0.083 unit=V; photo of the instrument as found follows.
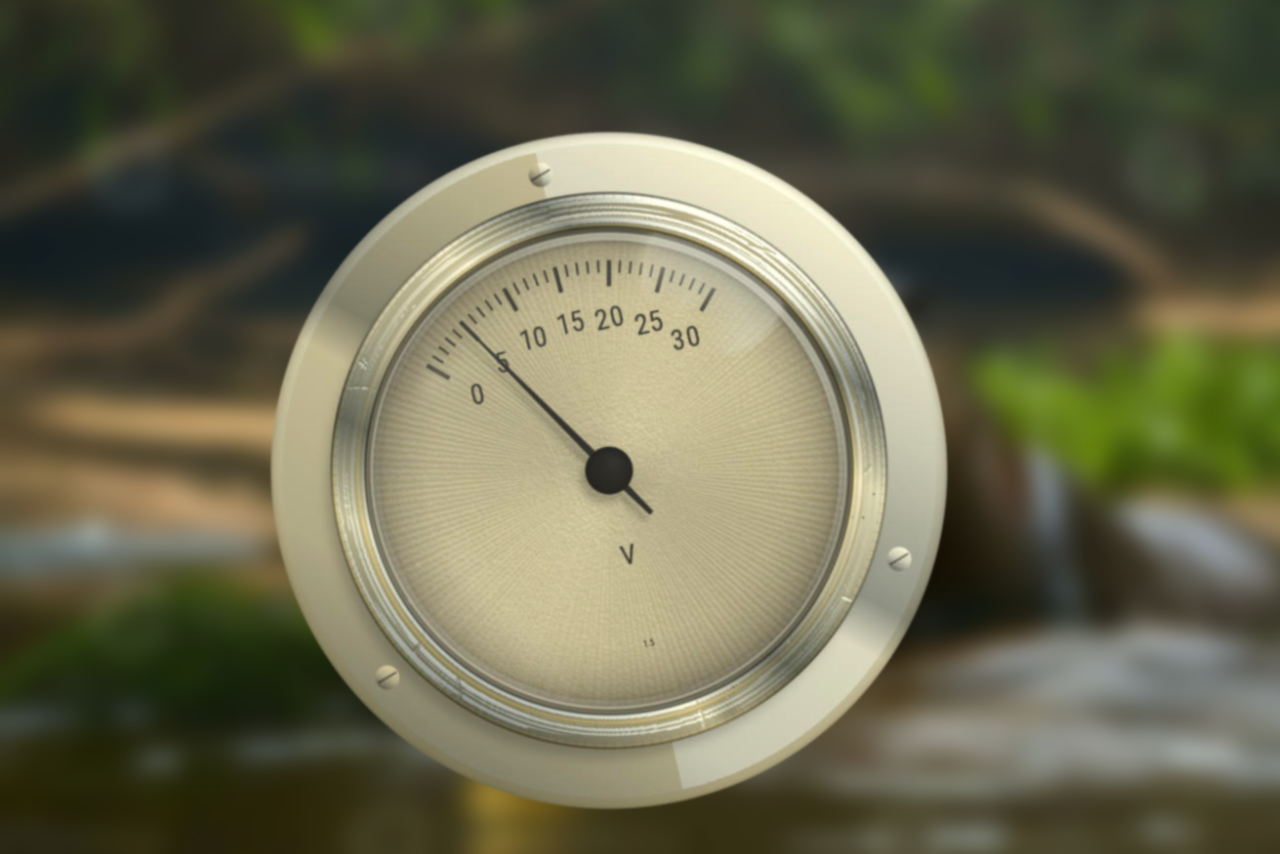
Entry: value=5 unit=V
